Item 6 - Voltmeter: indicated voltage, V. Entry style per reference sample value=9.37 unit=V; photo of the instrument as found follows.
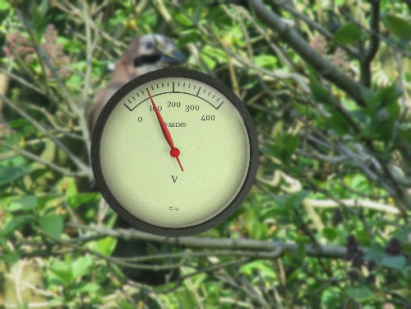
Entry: value=100 unit=V
